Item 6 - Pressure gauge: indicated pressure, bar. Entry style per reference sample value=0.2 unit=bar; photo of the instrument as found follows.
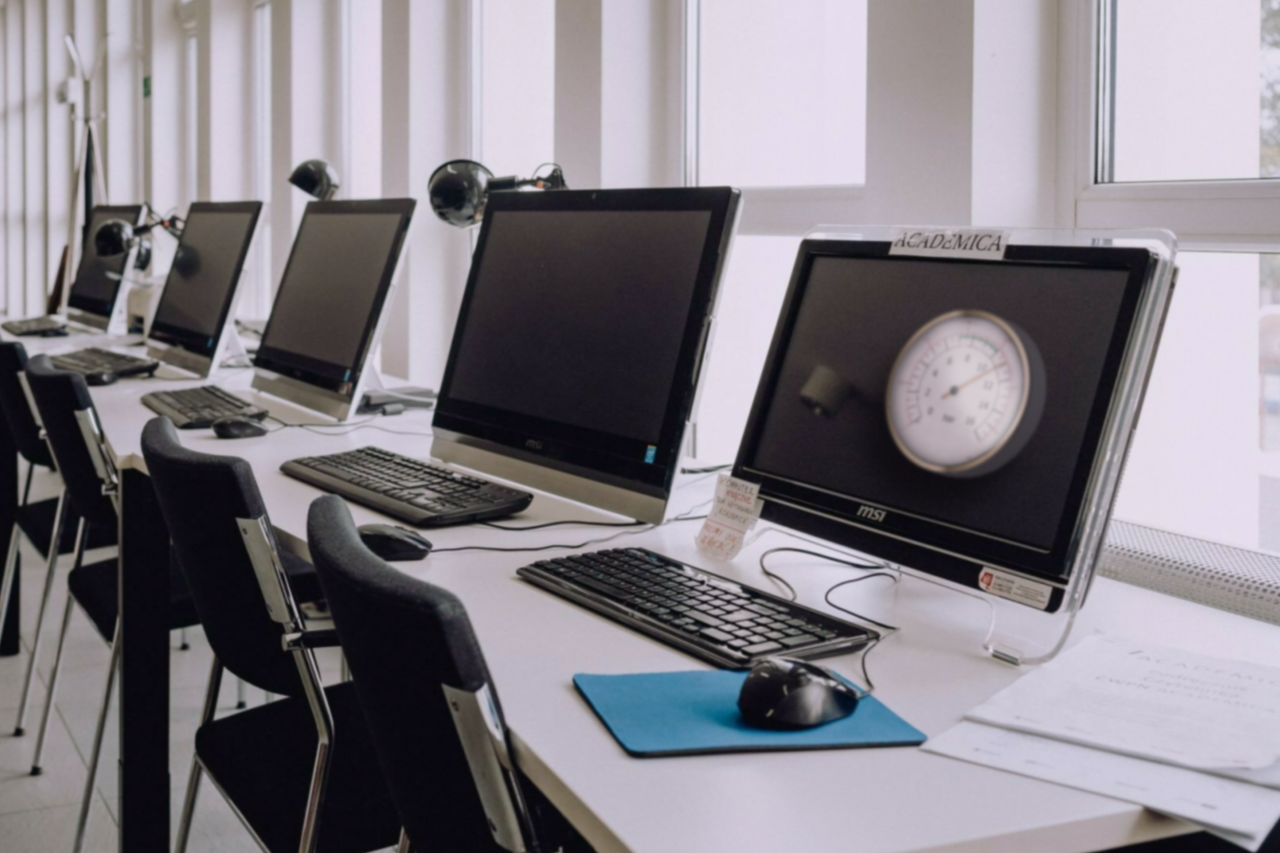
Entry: value=11 unit=bar
